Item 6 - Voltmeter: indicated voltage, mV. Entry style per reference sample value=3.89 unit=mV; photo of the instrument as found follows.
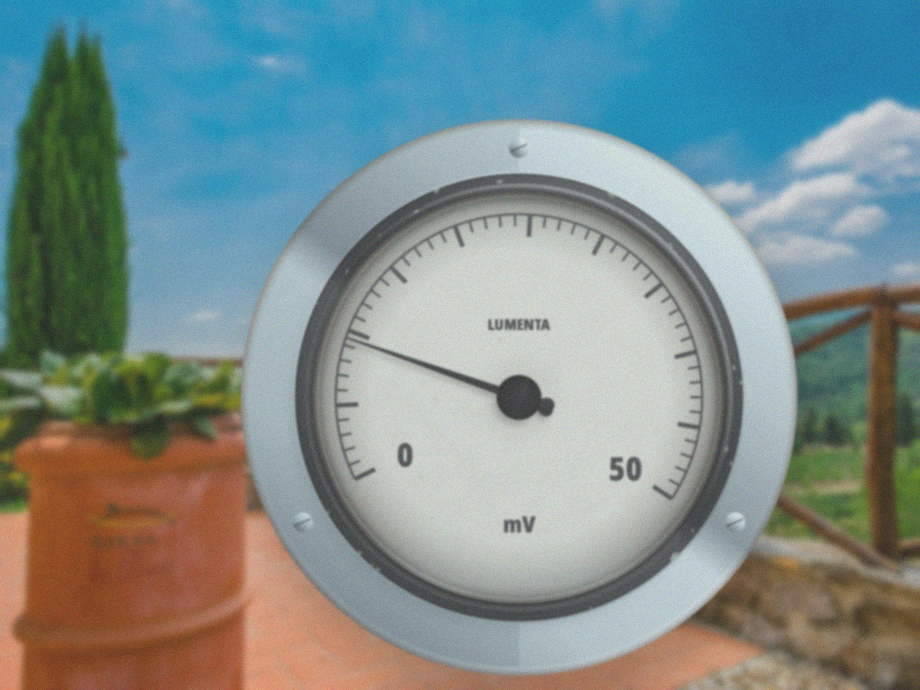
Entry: value=9.5 unit=mV
